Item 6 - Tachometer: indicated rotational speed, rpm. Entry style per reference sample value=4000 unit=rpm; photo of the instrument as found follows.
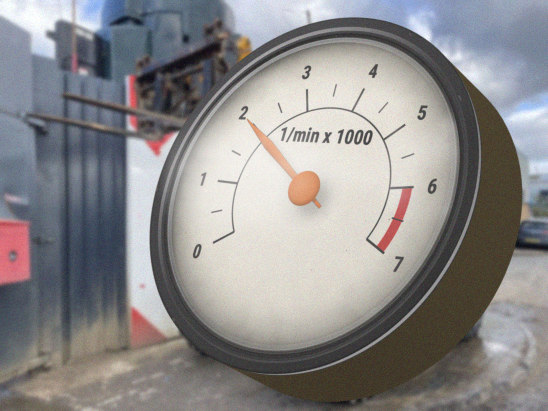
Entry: value=2000 unit=rpm
